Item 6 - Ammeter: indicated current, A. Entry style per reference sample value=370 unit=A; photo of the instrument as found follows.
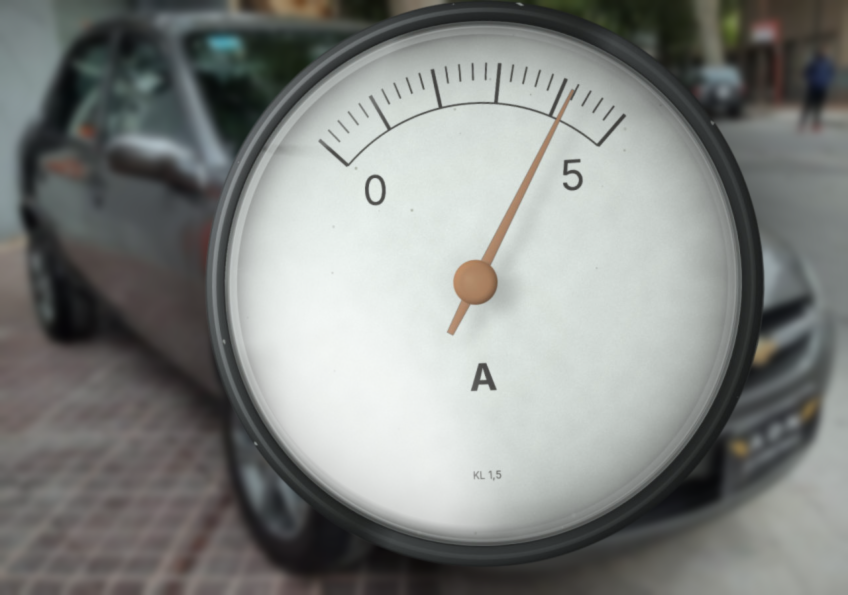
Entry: value=4.2 unit=A
